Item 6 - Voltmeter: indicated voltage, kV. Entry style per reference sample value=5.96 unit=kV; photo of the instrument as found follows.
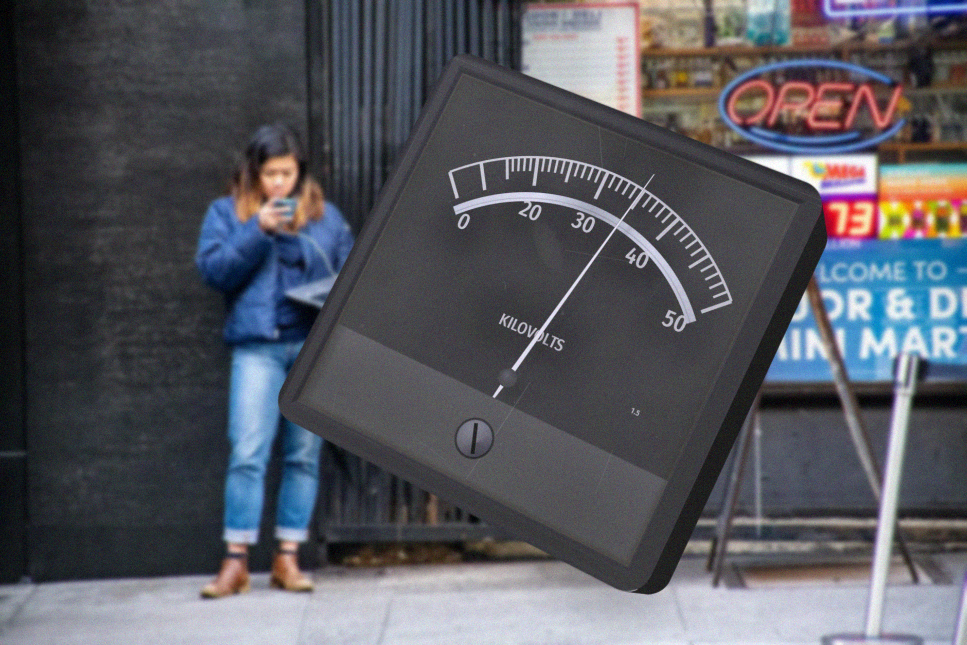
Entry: value=35 unit=kV
